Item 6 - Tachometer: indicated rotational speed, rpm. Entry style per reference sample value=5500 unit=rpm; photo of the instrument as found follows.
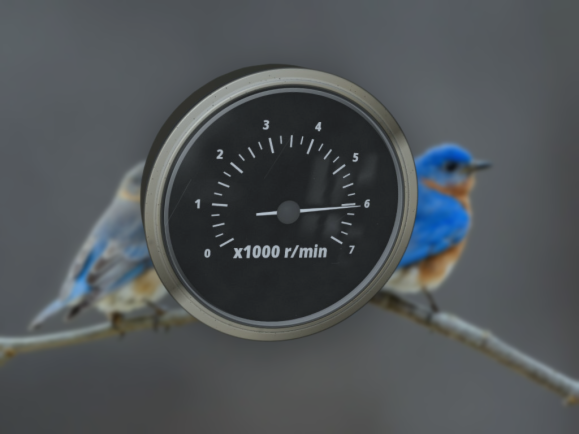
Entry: value=6000 unit=rpm
